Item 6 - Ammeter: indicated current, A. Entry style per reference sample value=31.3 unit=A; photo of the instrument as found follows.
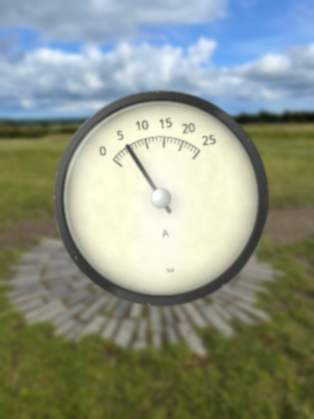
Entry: value=5 unit=A
